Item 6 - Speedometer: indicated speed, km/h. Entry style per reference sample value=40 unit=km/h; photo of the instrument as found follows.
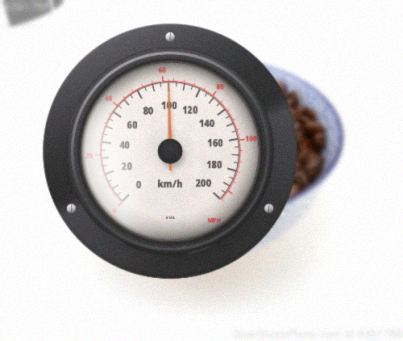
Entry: value=100 unit=km/h
